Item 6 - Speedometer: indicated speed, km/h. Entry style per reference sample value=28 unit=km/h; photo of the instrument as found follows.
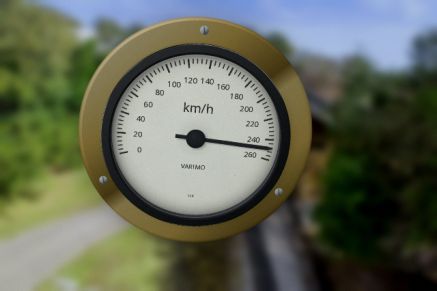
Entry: value=248 unit=km/h
